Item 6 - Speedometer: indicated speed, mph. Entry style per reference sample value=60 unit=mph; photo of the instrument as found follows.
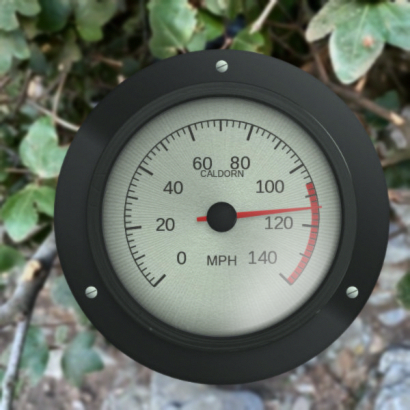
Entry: value=114 unit=mph
